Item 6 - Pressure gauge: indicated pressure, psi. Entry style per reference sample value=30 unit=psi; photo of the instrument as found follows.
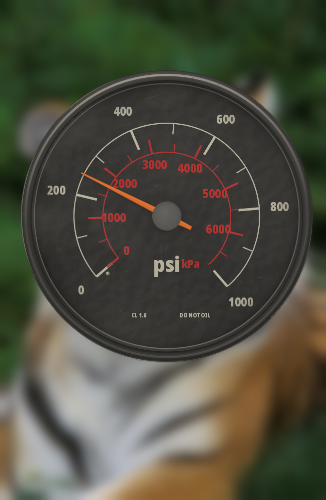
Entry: value=250 unit=psi
